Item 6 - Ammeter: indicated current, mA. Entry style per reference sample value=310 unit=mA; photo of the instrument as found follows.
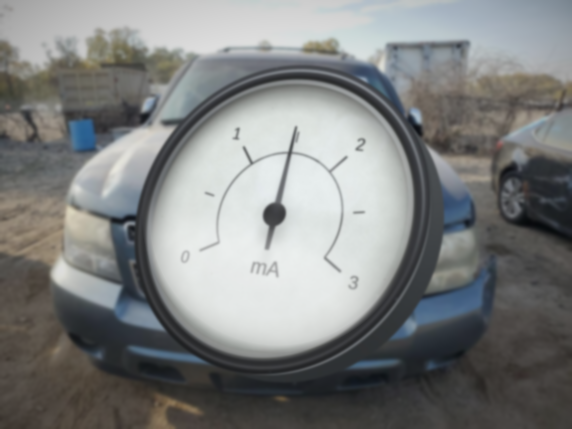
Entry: value=1.5 unit=mA
